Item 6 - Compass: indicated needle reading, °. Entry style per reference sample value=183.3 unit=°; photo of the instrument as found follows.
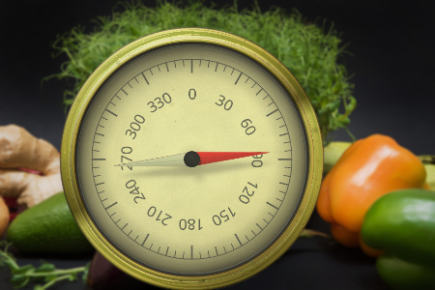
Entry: value=85 unit=°
